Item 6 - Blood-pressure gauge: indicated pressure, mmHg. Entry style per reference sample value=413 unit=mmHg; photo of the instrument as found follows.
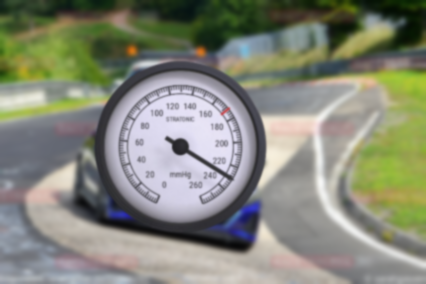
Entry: value=230 unit=mmHg
